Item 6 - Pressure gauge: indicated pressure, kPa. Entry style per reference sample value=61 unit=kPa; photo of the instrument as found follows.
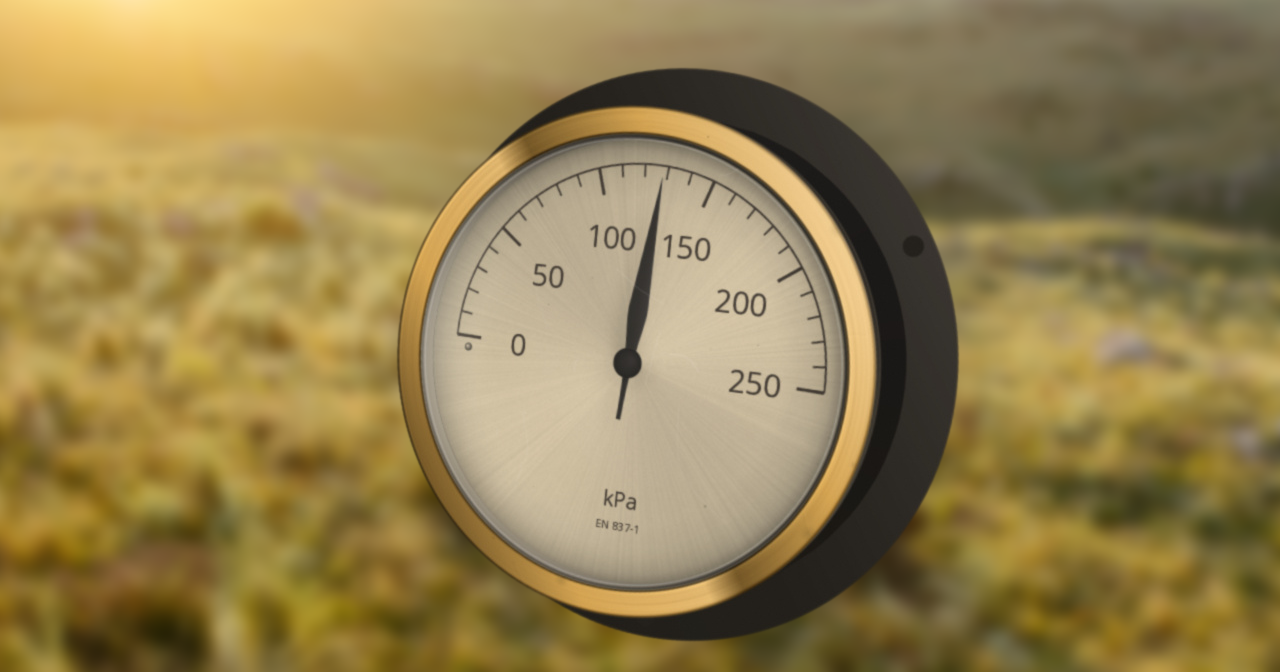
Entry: value=130 unit=kPa
